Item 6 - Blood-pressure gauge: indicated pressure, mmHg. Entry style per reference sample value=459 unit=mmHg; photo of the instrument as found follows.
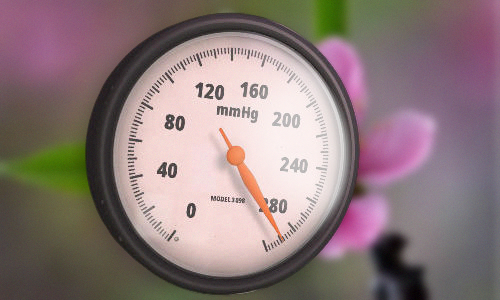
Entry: value=290 unit=mmHg
